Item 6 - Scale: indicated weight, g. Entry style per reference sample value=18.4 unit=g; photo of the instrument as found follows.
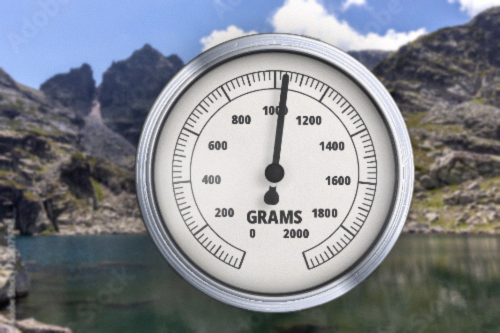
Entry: value=1040 unit=g
